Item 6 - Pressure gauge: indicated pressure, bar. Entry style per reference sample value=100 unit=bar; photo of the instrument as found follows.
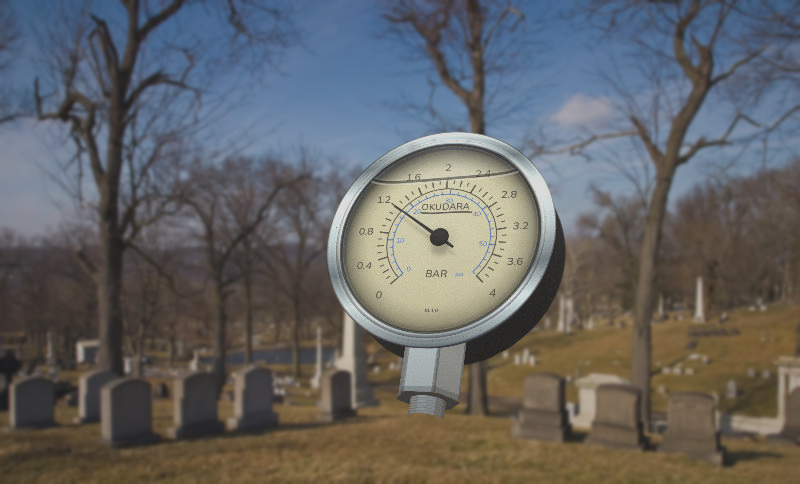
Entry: value=1.2 unit=bar
